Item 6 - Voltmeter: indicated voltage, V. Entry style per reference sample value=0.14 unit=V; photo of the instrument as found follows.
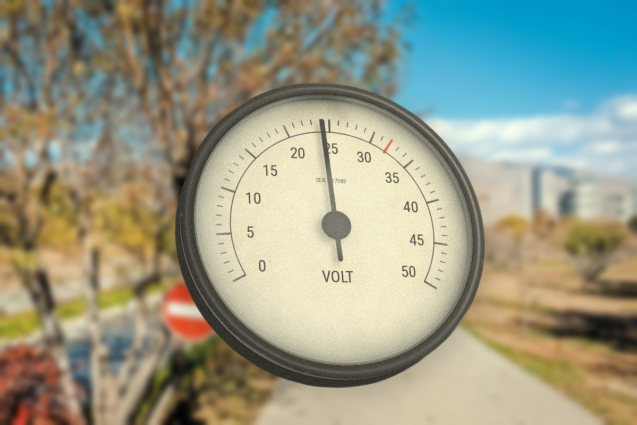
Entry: value=24 unit=V
